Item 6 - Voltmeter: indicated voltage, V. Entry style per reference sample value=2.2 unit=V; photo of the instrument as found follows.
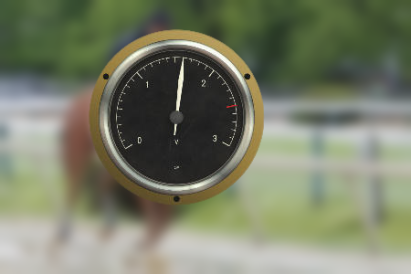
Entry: value=1.6 unit=V
